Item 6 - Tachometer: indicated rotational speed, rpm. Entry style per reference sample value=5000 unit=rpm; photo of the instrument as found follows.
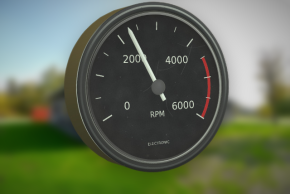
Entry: value=2250 unit=rpm
